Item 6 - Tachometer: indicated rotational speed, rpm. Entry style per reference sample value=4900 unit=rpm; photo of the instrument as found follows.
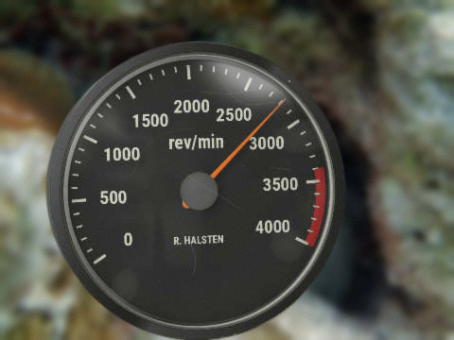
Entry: value=2800 unit=rpm
